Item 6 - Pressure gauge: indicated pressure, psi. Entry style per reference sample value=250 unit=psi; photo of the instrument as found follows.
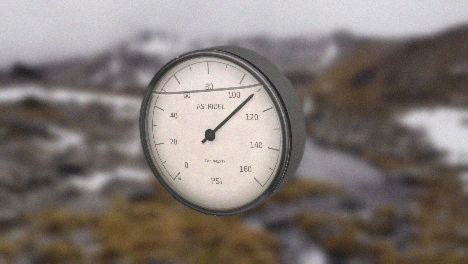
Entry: value=110 unit=psi
